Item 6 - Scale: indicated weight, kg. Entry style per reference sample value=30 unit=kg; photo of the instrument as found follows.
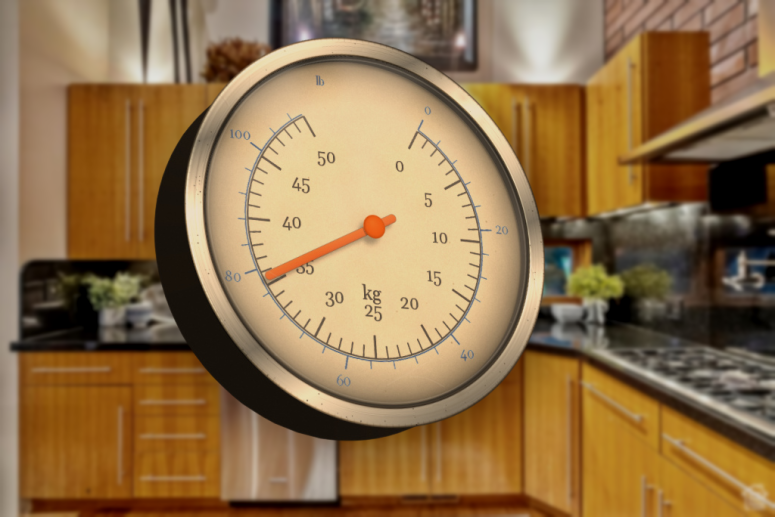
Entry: value=35.5 unit=kg
